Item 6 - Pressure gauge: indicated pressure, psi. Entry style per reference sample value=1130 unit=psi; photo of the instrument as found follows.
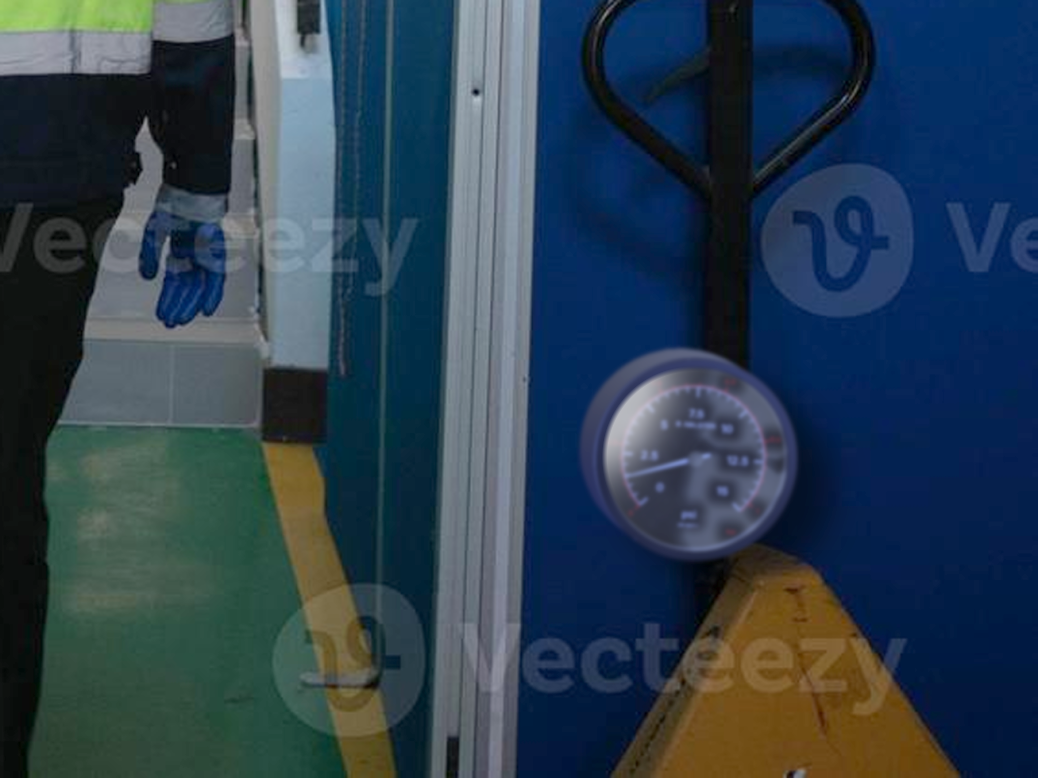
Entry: value=1.5 unit=psi
